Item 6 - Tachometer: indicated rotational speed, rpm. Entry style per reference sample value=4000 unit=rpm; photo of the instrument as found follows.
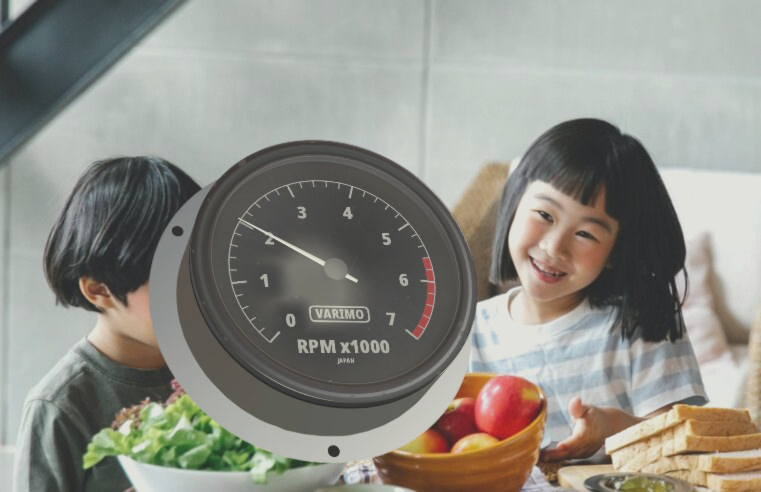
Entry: value=2000 unit=rpm
